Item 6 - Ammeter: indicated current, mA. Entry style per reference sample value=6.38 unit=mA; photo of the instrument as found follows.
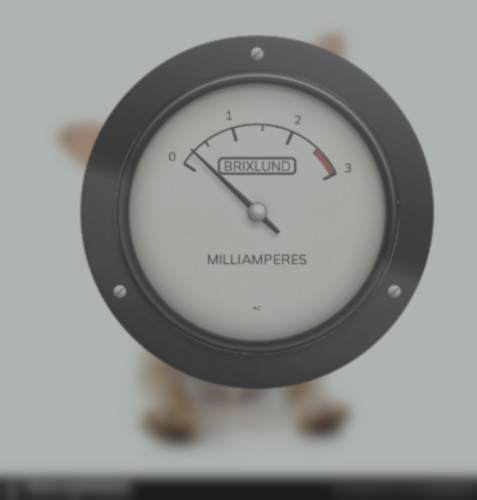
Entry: value=0.25 unit=mA
